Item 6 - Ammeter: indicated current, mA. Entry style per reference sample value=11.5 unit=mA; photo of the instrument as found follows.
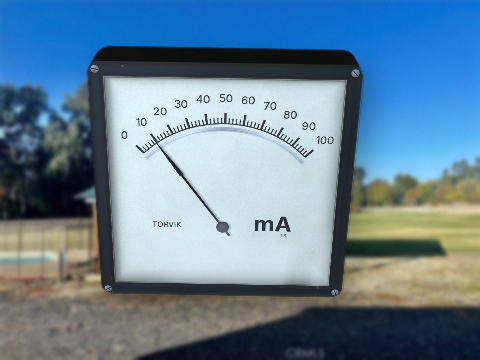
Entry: value=10 unit=mA
